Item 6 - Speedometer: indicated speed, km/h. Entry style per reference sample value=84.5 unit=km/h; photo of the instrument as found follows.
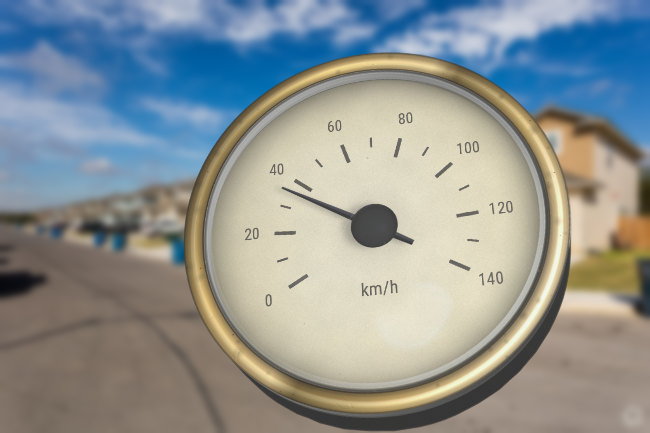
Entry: value=35 unit=km/h
